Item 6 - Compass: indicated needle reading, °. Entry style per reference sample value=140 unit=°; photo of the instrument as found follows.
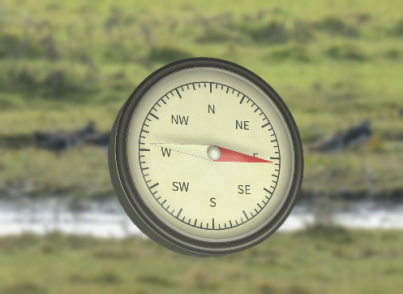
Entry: value=95 unit=°
